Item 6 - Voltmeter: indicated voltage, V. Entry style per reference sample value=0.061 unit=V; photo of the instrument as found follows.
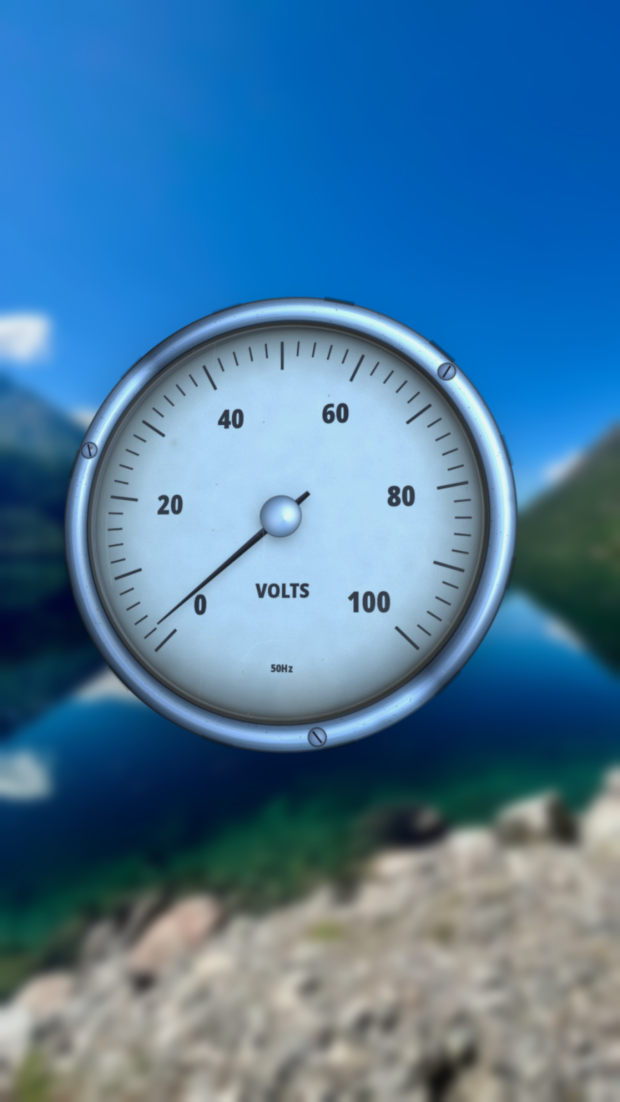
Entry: value=2 unit=V
